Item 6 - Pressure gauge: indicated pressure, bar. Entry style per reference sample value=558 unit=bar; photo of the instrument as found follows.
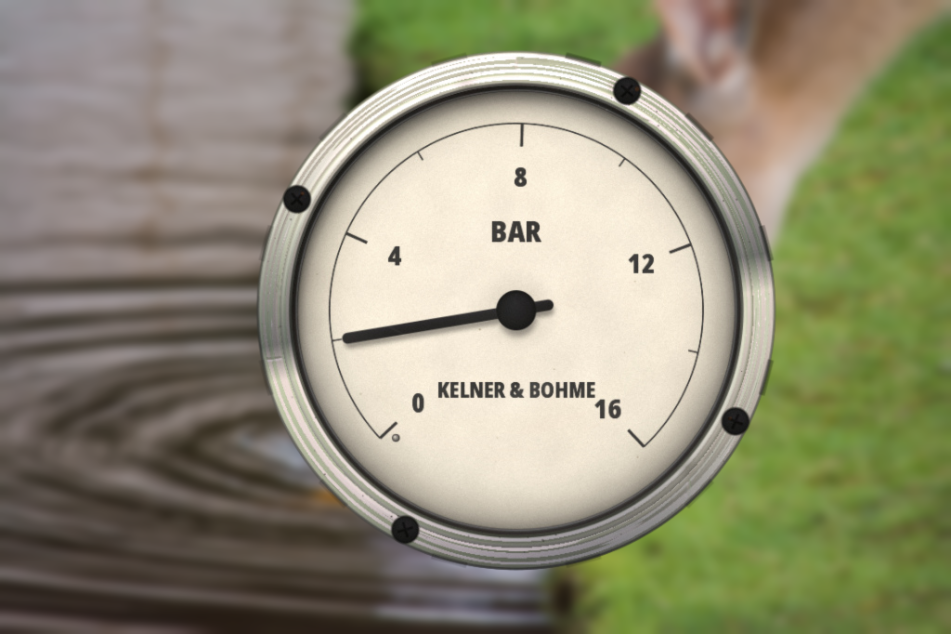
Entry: value=2 unit=bar
